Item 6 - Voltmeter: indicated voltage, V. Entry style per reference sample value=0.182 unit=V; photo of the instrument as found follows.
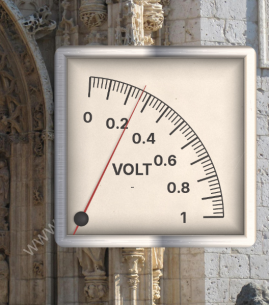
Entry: value=0.26 unit=V
